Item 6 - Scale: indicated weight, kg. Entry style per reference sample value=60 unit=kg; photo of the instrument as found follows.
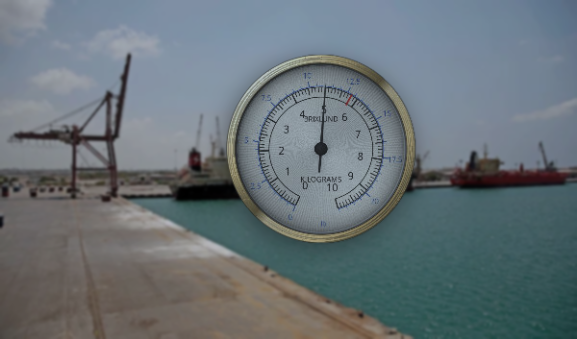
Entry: value=5 unit=kg
